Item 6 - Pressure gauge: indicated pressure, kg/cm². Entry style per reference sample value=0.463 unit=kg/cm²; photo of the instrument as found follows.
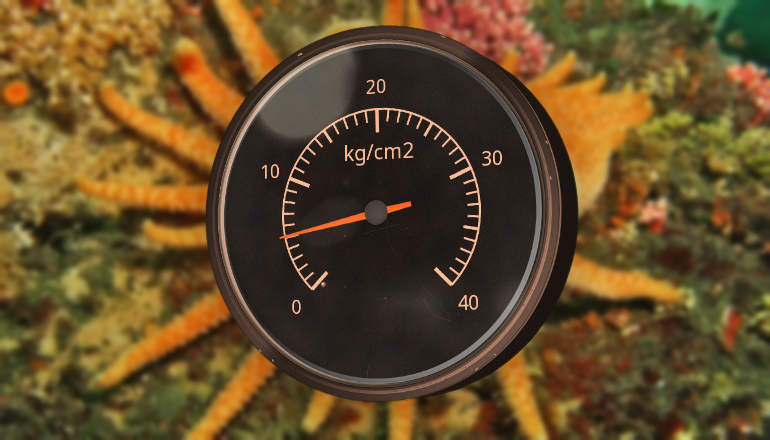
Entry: value=5 unit=kg/cm²
